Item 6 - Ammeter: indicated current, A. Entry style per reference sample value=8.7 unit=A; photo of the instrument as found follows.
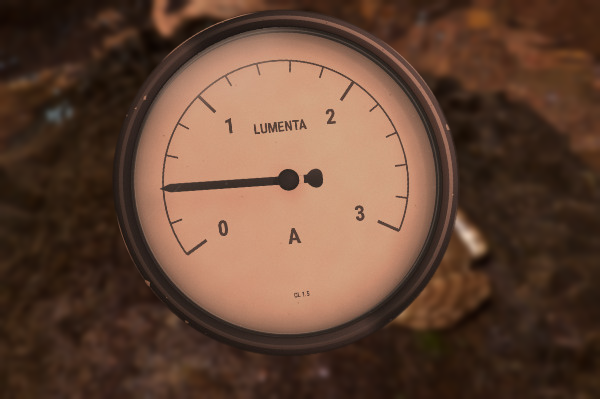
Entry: value=0.4 unit=A
